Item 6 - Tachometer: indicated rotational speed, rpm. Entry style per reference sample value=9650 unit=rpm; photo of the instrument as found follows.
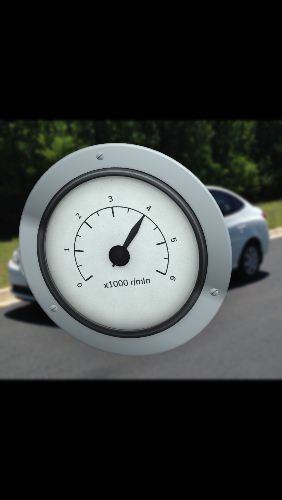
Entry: value=4000 unit=rpm
